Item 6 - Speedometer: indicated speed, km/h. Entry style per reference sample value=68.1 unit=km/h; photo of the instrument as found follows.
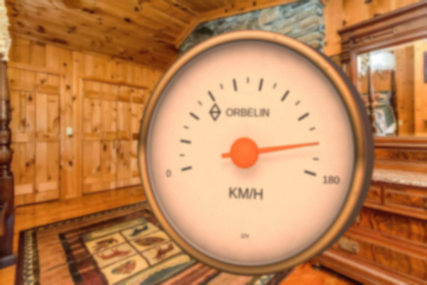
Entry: value=160 unit=km/h
